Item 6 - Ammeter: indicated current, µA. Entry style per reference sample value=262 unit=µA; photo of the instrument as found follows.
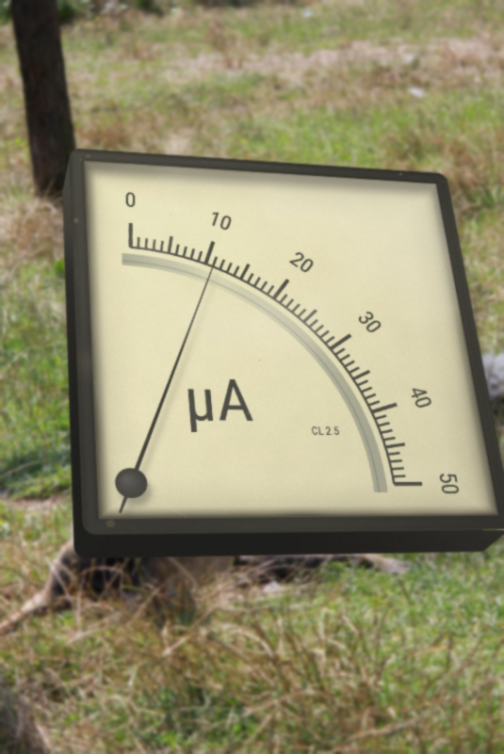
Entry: value=11 unit=µA
